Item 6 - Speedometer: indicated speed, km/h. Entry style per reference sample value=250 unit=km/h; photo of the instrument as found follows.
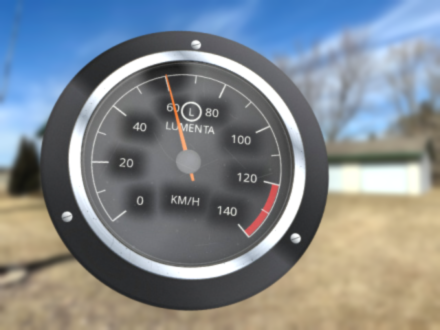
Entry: value=60 unit=km/h
